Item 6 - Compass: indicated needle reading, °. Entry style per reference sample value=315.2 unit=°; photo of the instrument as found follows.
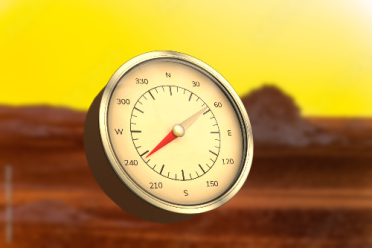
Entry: value=235 unit=°
